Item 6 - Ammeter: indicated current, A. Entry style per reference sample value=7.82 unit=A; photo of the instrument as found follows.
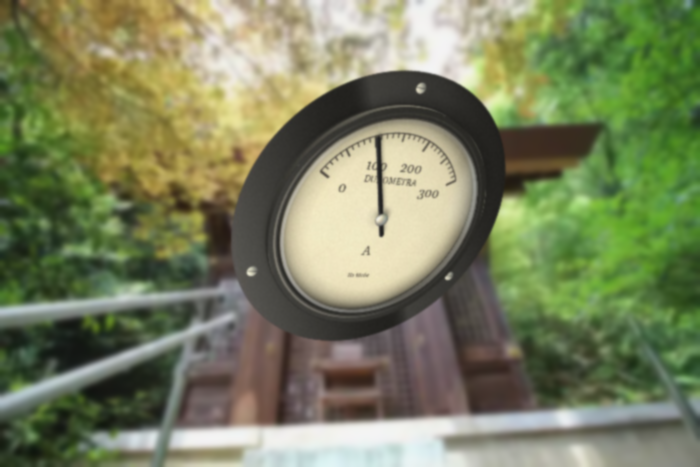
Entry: value=100 unit=A
